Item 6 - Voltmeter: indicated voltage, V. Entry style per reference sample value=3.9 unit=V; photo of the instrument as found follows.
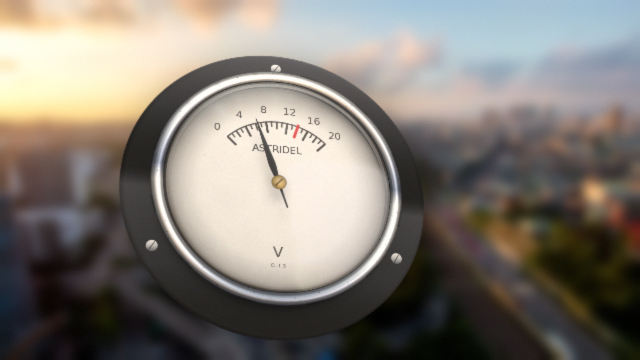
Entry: value=6 unit=V
